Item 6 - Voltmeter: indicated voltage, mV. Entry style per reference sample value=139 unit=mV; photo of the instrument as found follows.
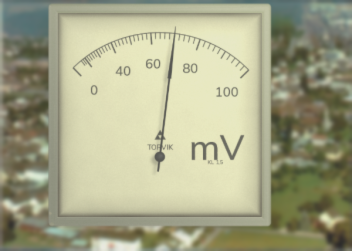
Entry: value=70 unit=mV
